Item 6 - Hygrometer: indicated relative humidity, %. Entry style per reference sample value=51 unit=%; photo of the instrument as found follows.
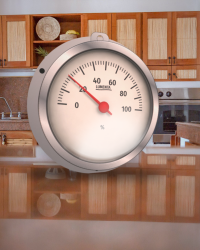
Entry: value=20 unit=%
